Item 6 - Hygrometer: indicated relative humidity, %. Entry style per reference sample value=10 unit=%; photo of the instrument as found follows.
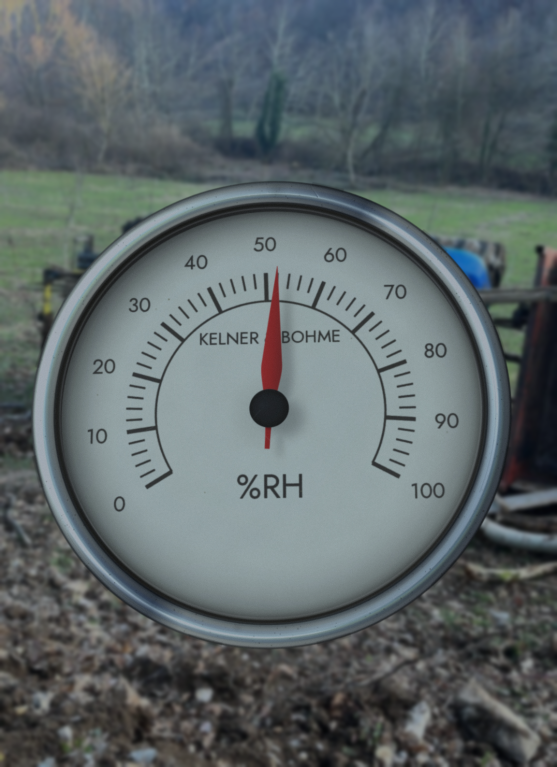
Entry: value=52 unit=%
